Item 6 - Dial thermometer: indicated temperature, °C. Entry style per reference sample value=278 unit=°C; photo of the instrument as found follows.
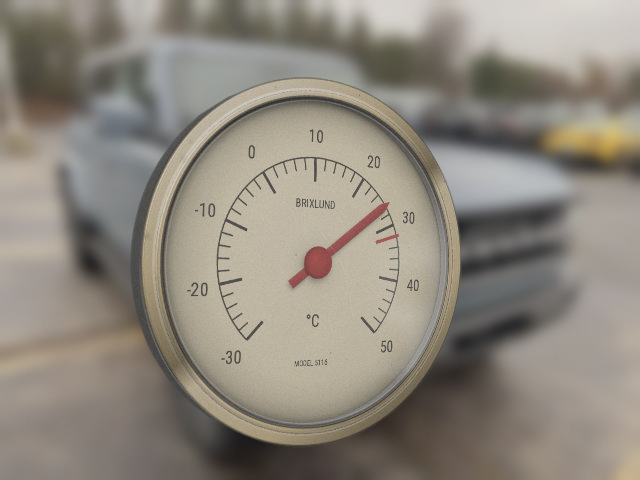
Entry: value=26 unit=°C
